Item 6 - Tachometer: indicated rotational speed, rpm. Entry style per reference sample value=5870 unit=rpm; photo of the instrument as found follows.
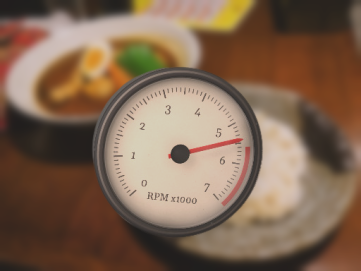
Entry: value=5400 unit=rpm
